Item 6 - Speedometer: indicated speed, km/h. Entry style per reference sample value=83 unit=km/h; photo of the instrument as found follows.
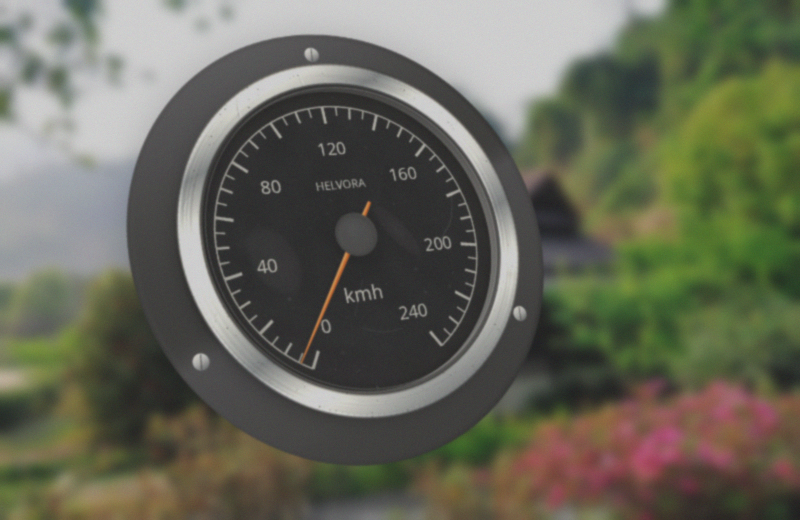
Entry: value=5 unit=km/h
